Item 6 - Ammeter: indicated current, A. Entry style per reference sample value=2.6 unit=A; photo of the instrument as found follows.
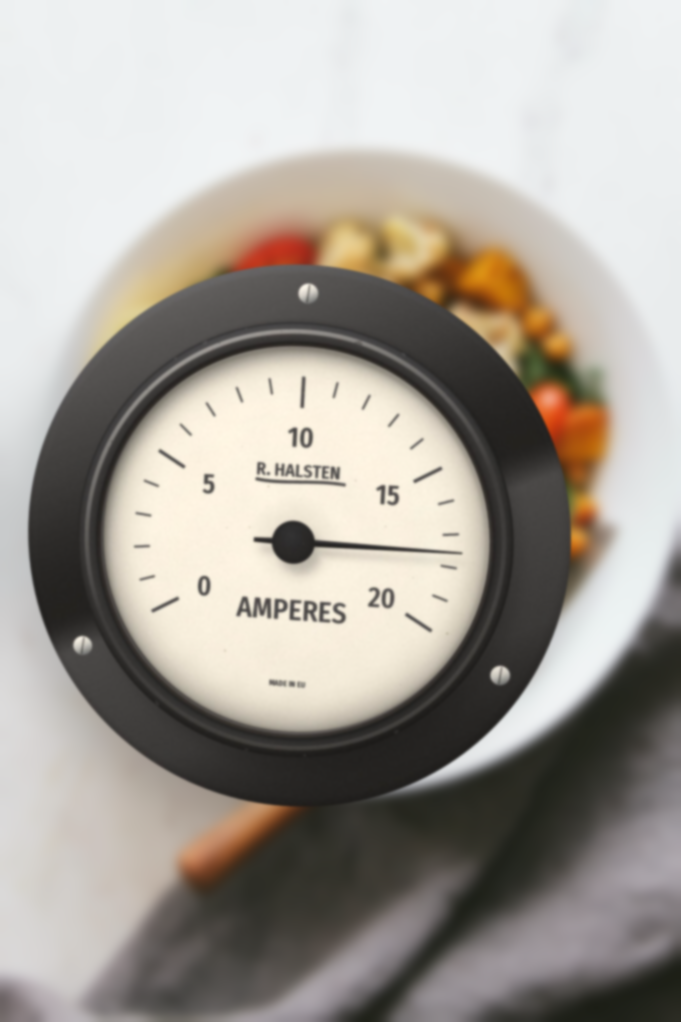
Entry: value=17.5 unit=A
